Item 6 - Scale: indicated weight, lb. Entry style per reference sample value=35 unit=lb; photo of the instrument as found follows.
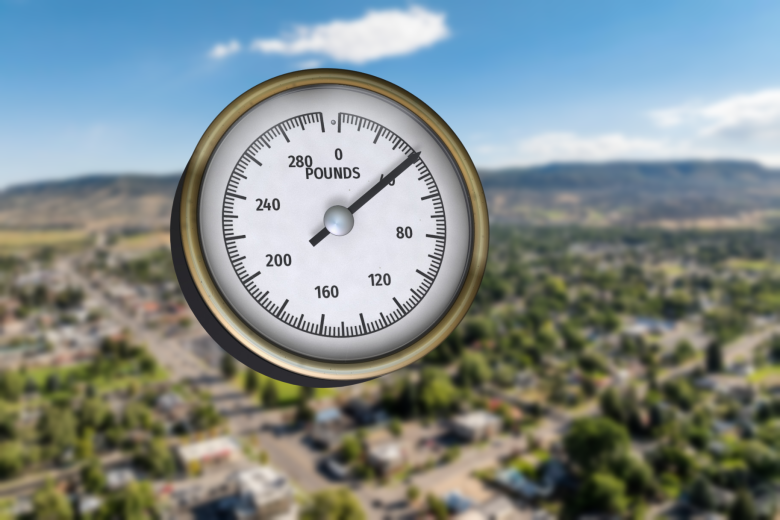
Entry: value=40 unit=lb
